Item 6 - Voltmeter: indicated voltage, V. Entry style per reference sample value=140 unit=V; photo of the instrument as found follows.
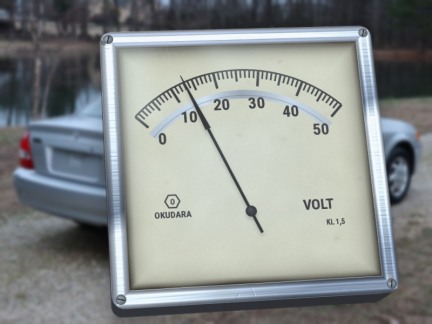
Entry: value=13 unit=V
